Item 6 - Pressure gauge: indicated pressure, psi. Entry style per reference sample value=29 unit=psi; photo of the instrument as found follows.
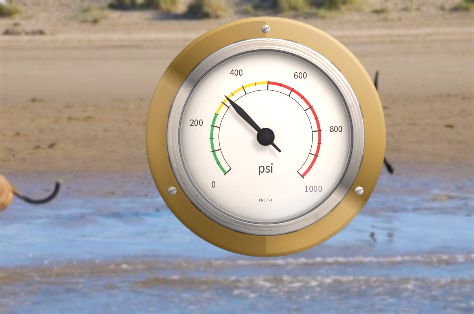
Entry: value=325 unit=psi
